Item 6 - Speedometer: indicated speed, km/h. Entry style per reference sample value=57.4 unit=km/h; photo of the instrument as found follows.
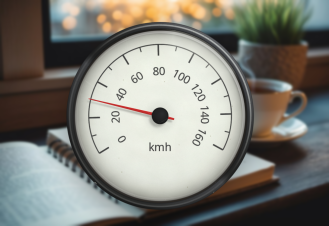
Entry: value=30 unit=km/h
